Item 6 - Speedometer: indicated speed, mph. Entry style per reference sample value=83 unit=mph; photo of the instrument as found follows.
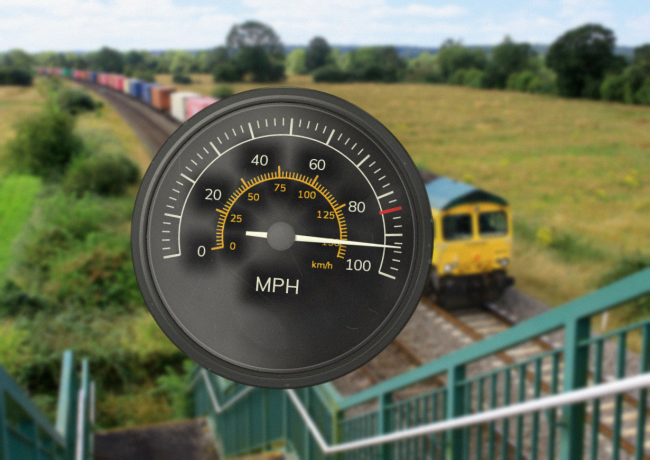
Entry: value=93 unit=mph
